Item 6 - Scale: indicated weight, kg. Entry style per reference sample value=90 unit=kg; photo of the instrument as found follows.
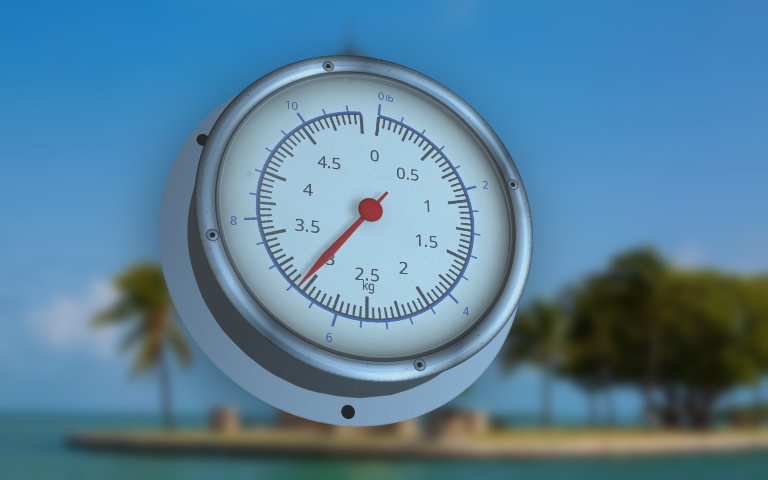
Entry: value=3.05 unit=kg
